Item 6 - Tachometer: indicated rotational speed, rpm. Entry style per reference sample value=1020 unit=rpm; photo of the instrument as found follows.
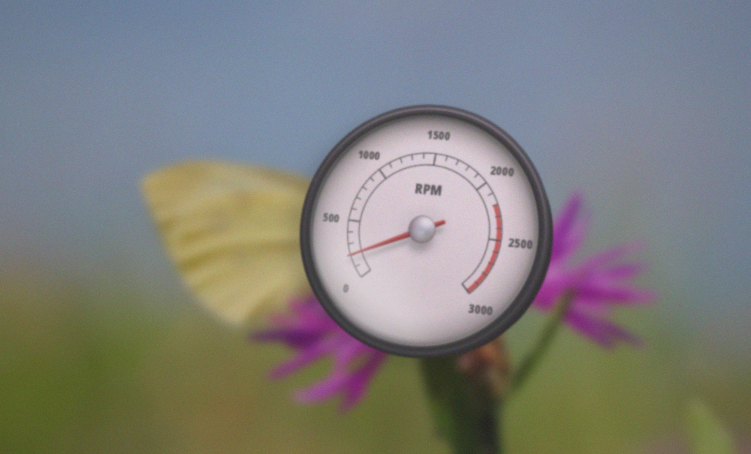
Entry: value=200 unit=rpm
